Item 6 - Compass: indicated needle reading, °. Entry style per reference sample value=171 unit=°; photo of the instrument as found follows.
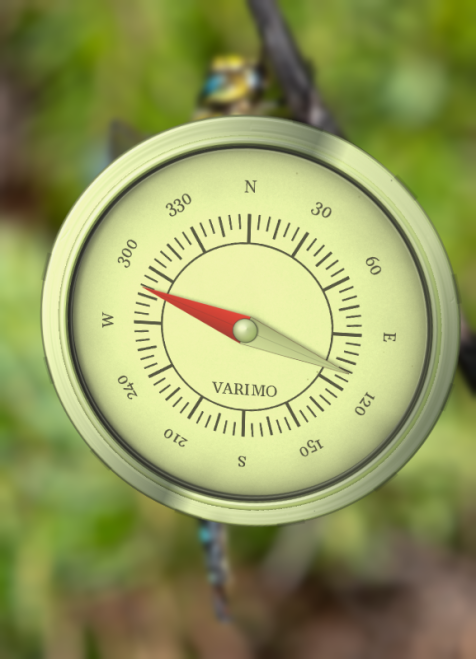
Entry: value=290 unit=°
